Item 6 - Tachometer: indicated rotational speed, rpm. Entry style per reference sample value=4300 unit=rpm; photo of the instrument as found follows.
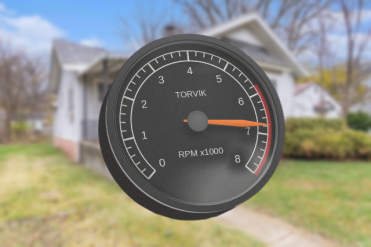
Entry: value=6800 unit=rpm
